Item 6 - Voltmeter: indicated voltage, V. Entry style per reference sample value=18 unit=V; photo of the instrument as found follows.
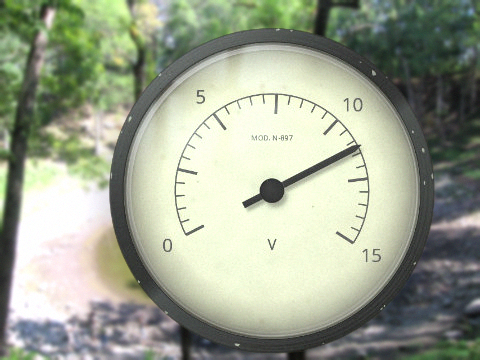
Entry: value=11.25 unit=V
